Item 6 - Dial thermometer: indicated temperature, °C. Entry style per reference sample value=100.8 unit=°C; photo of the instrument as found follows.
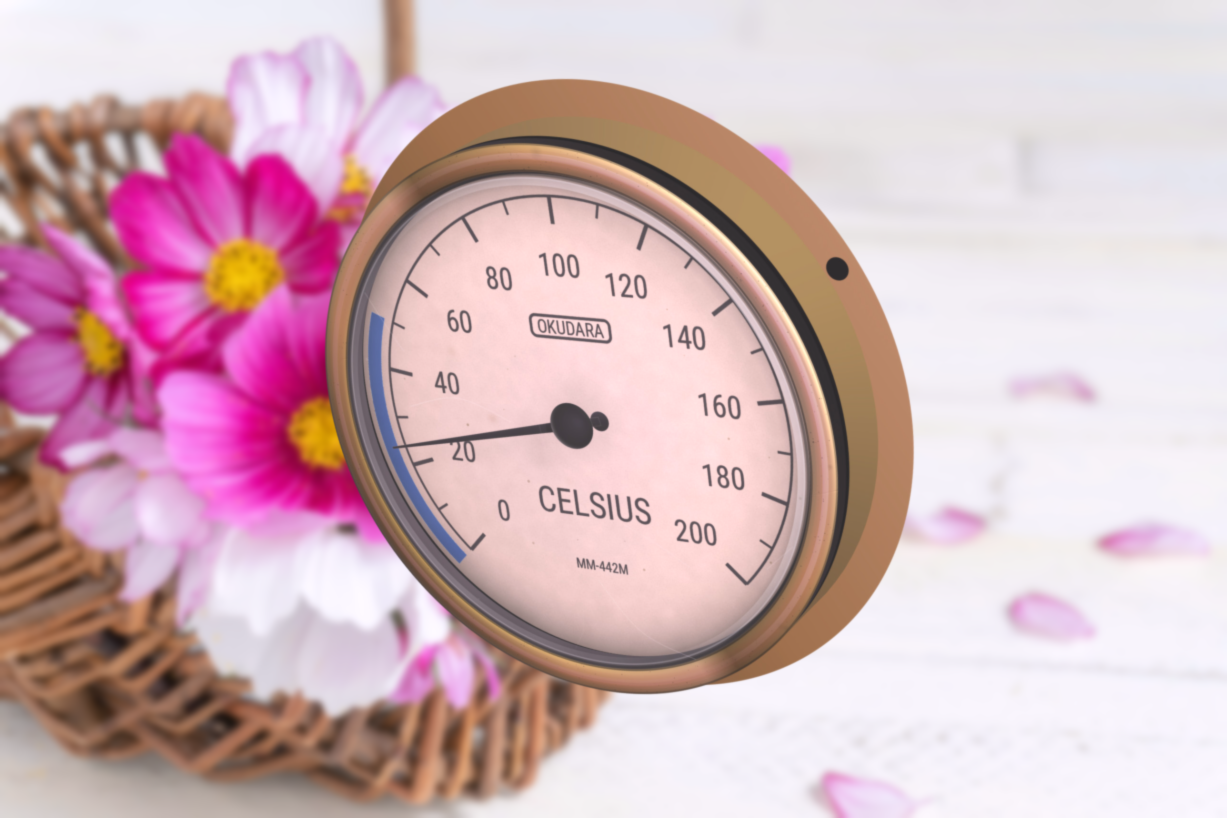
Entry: value=25 unit=°C
